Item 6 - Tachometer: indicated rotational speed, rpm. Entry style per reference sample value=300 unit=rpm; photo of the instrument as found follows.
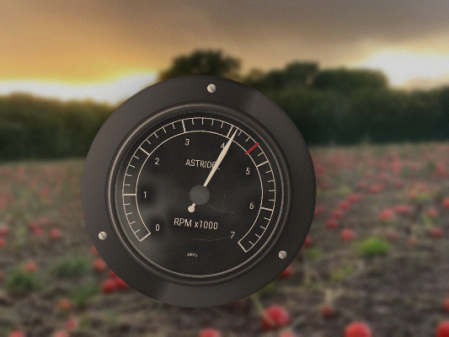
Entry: value=4100 unit=rpm
